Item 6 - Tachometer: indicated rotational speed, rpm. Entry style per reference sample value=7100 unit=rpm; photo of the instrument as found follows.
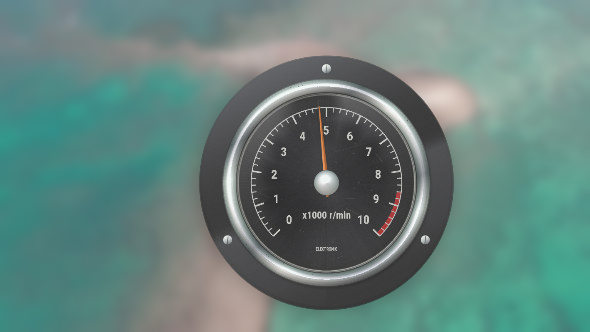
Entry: value=4800 unit=rpm
